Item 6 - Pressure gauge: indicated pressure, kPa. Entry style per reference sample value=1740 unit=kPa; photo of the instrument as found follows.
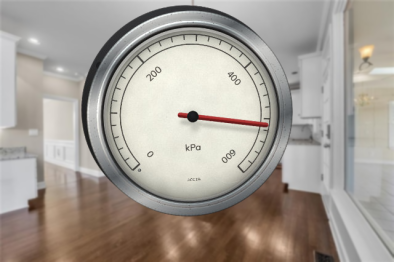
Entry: value=510 unit=kPa
